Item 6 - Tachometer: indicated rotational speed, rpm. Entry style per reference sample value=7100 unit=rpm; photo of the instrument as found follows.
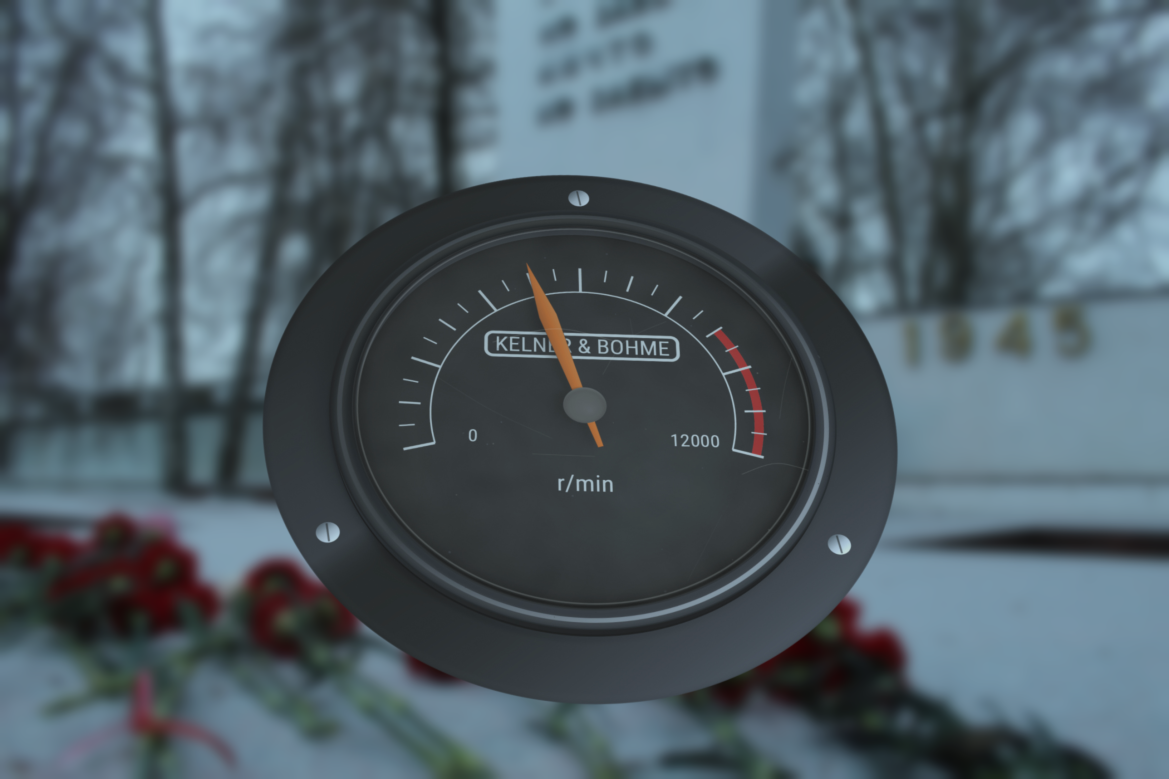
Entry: value=5000 unit=rpm
